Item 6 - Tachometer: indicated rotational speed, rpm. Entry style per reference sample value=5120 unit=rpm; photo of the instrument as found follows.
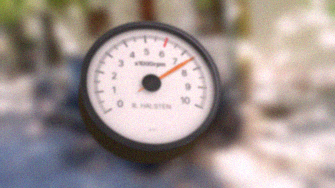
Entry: value=7500 unit=rpm
